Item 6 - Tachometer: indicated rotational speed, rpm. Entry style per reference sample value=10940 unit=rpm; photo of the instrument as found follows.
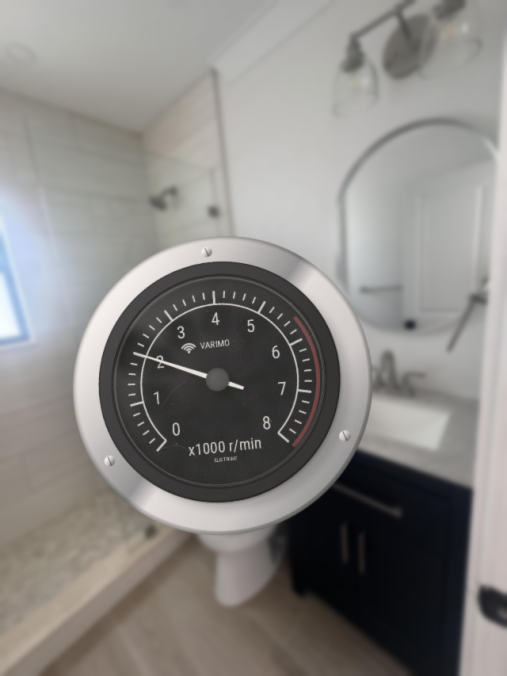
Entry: value=2000 unit=rpm
